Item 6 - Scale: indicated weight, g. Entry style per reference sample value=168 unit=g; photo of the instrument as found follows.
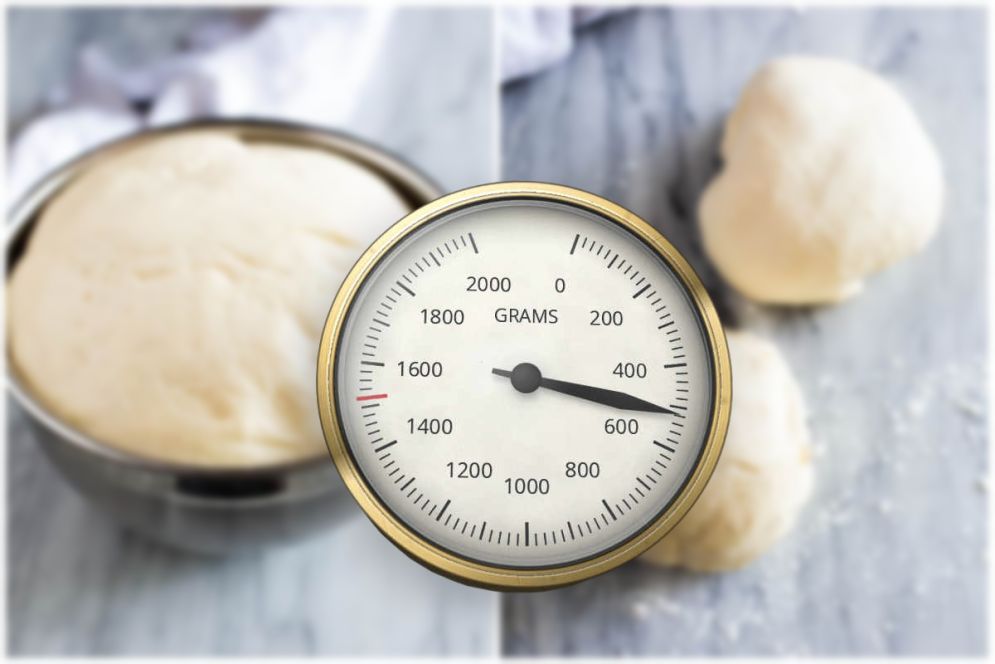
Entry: value=520 unit=g
